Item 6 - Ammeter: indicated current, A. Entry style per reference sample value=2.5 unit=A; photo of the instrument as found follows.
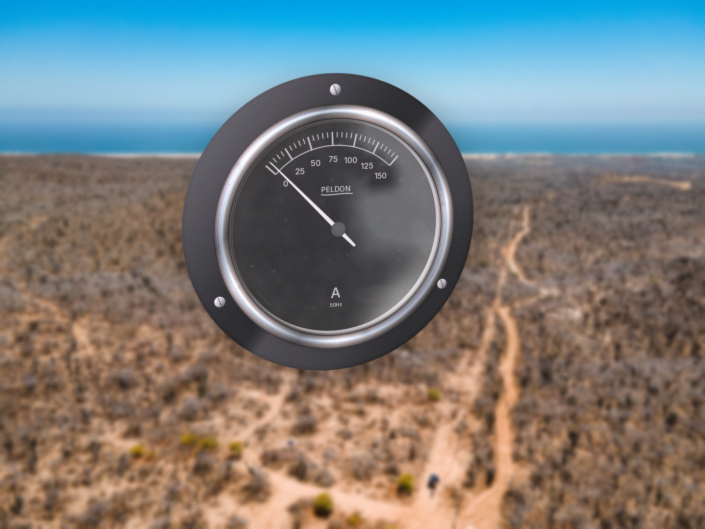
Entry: value=5 unit=A
